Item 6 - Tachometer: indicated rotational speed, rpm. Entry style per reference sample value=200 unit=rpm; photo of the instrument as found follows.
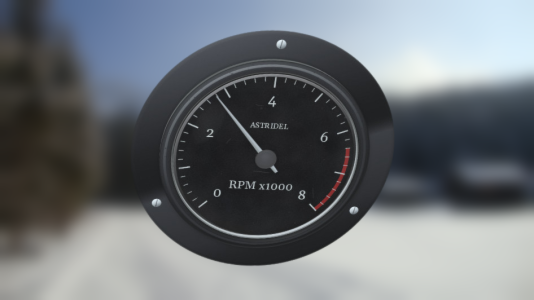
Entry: value=2800 unit=rpm
